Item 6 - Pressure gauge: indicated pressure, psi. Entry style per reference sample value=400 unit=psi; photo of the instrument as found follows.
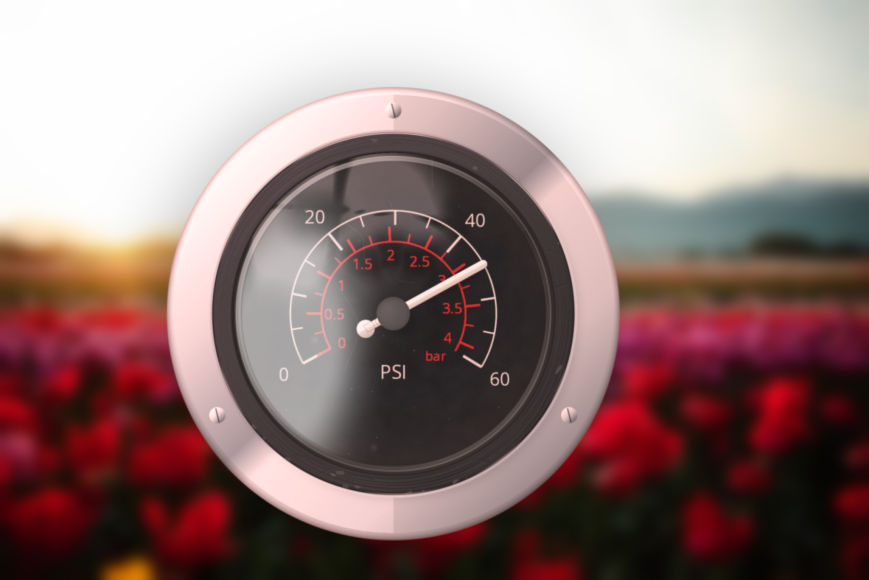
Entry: value=45 unit=psi
